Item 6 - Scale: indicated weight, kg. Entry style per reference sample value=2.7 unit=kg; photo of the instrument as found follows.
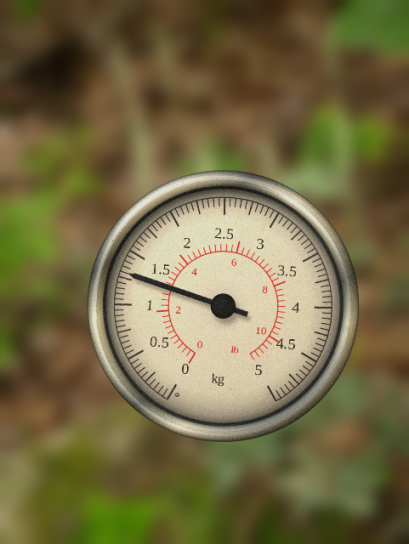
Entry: value=1.3 unit=kg
